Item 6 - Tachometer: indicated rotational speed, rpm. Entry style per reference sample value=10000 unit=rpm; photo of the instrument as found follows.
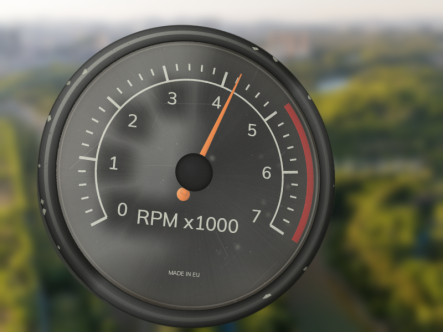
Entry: value=4200 unit=rpm
